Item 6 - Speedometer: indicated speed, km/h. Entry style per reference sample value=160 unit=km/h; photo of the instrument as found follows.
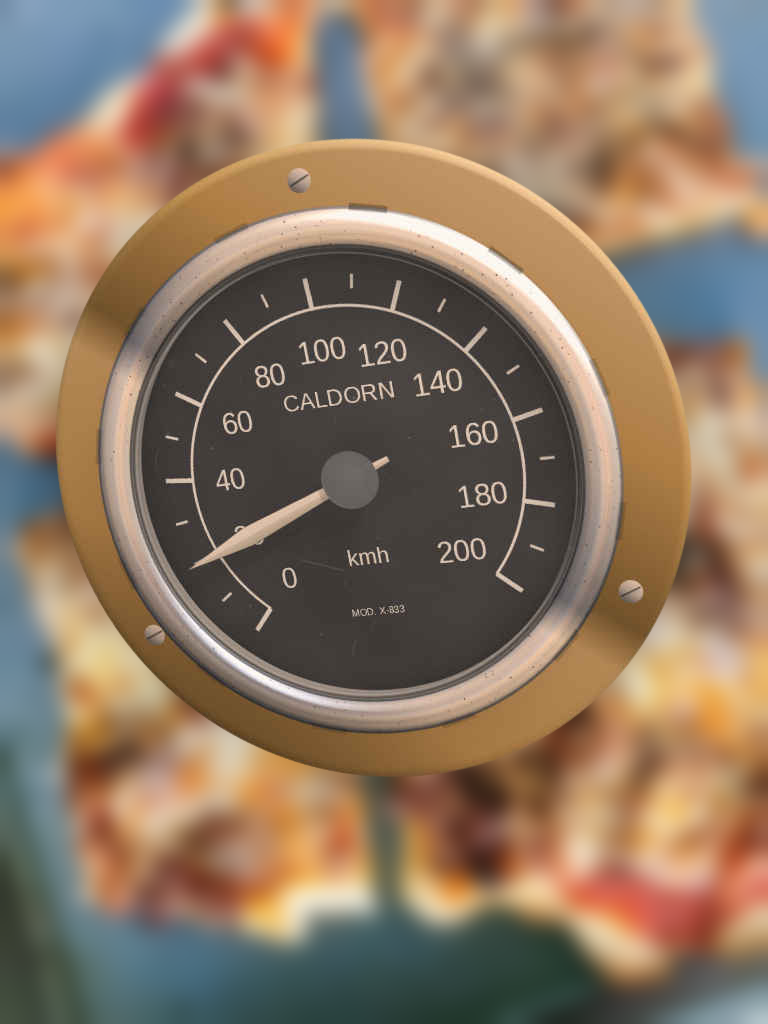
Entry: value=20 unit=km/h
